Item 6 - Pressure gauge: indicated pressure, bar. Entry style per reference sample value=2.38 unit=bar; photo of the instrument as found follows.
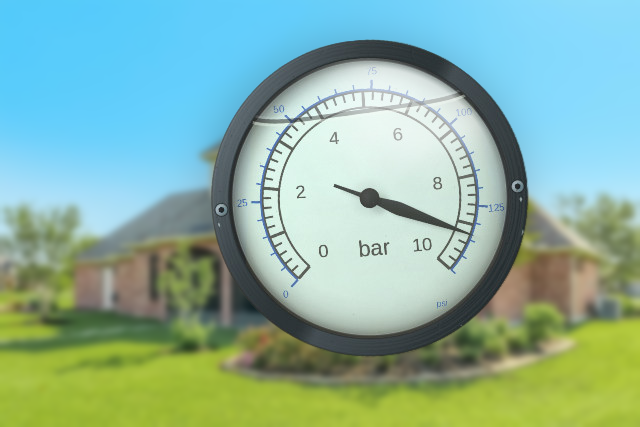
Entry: value=9.2 unit=bar
